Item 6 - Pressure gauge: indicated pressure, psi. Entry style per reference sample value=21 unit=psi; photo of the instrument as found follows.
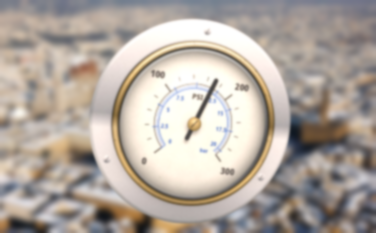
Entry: value=170 unit=psi
